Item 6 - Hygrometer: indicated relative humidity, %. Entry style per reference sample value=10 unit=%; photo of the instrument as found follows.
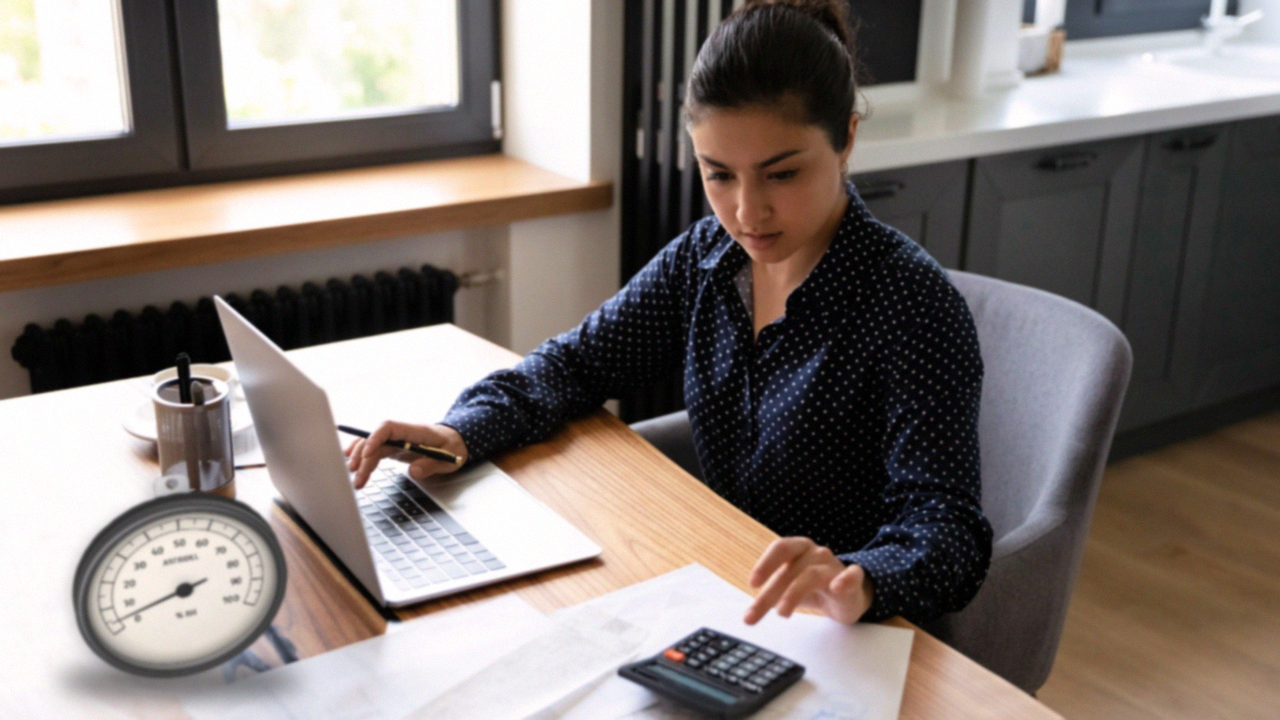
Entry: value=5 unit=%
